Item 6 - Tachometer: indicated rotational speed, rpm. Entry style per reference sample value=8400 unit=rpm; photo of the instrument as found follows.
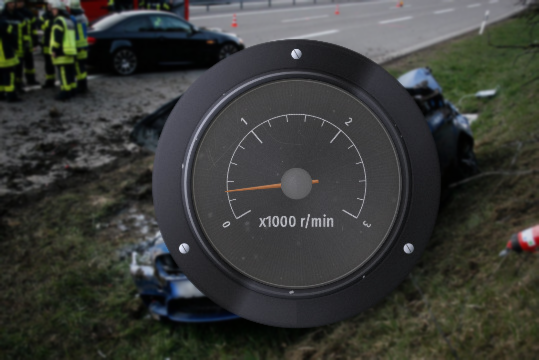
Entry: value=300 unit=rpm
